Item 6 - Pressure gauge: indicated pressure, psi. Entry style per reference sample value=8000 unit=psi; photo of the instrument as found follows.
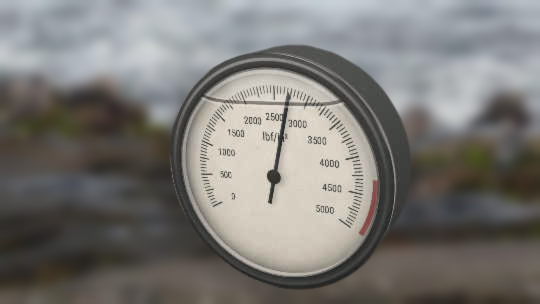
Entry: value=2750 unit=psi
